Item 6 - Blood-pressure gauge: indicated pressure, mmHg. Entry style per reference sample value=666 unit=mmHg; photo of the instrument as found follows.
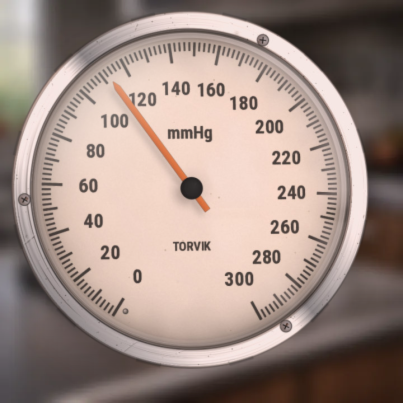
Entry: value=112 unit=mmHg
